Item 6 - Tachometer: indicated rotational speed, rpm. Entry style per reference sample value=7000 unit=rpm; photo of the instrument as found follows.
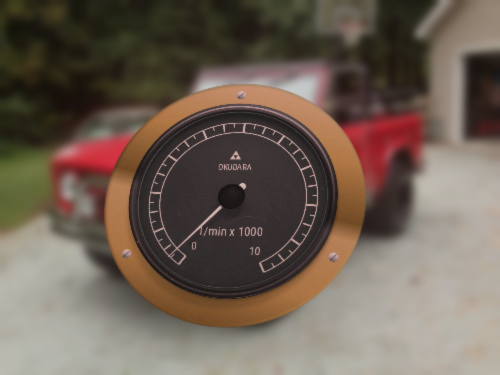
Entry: value=250 unit=rpm
